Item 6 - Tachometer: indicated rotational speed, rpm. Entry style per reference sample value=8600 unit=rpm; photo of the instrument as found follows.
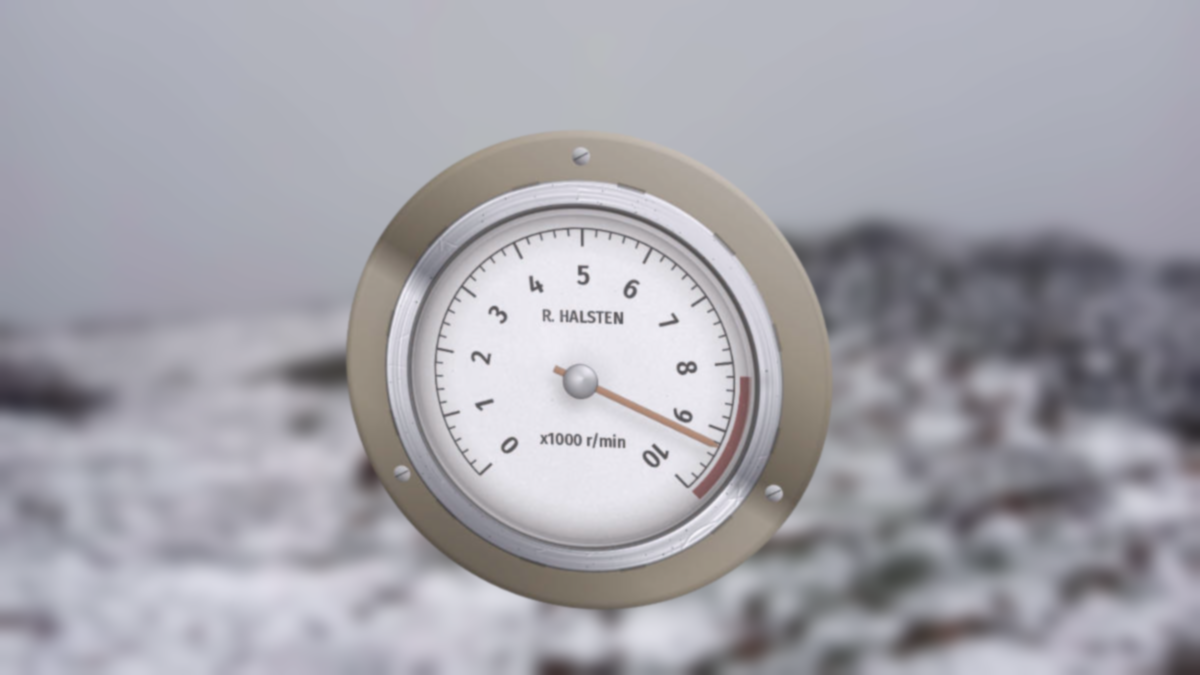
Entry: value=9200 unit=rpm
